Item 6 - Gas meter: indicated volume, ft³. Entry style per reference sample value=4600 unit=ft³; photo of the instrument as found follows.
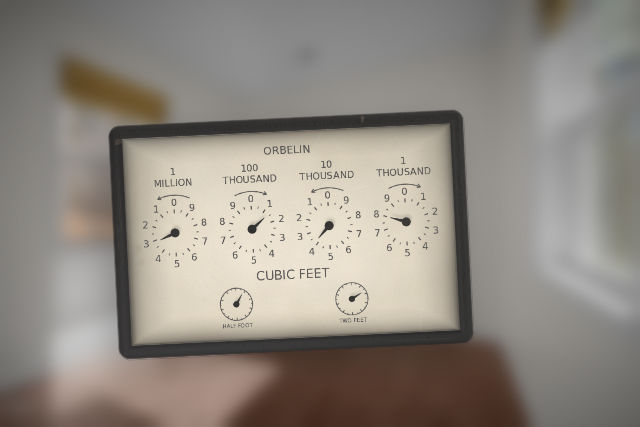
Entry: value=313800 unit=ft³
